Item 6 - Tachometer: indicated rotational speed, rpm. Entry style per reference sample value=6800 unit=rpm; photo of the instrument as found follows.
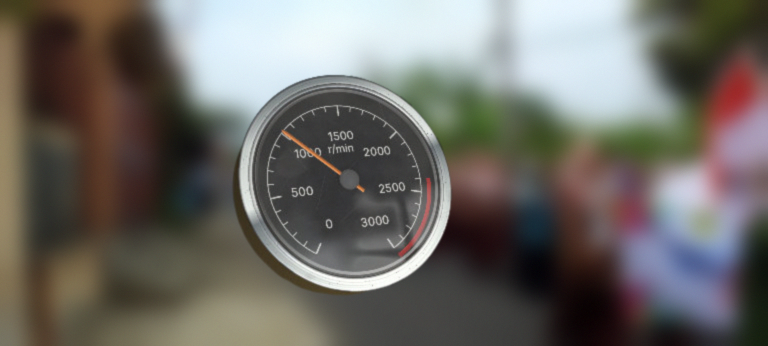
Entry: value=1000 unit=rpm
